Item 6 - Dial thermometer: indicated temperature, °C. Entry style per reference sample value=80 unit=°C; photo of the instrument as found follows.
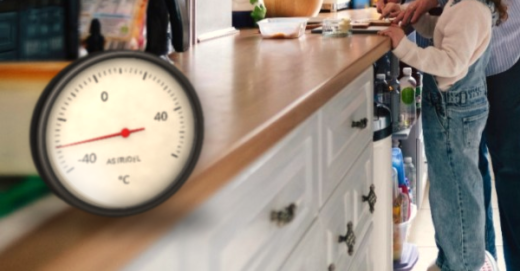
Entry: value=-30 unit=°C
